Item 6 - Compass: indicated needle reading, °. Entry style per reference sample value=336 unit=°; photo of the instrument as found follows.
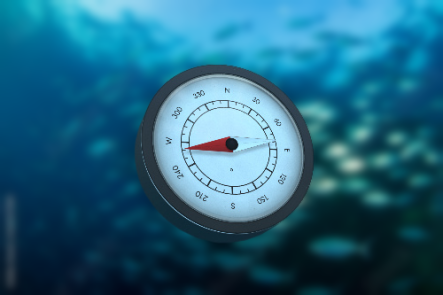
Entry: value=260 unit=°
